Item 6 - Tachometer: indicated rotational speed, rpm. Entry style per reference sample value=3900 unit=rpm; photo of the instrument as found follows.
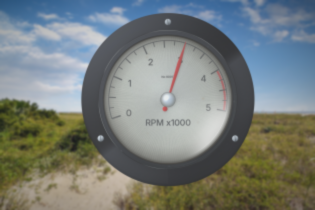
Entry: value=3000 unit=rpm
